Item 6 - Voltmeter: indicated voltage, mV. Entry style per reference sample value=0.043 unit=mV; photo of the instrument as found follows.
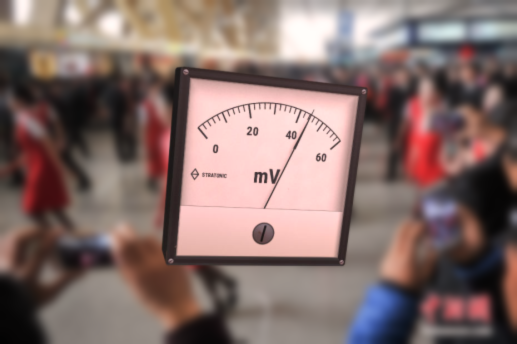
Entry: value=44 unit=mV
